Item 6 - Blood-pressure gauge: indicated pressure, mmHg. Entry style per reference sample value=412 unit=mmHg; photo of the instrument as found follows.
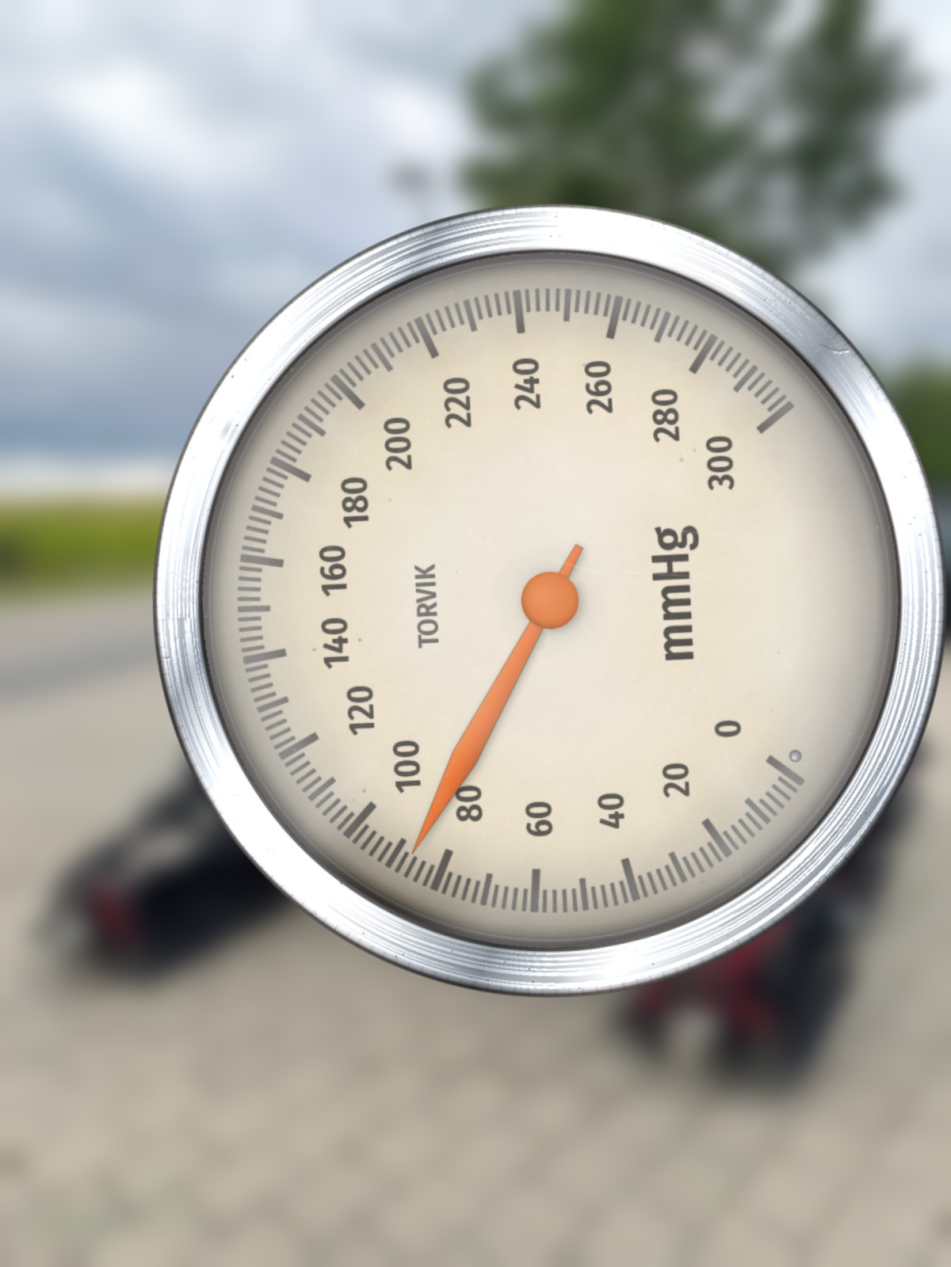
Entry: value=87 unit=mmHg
